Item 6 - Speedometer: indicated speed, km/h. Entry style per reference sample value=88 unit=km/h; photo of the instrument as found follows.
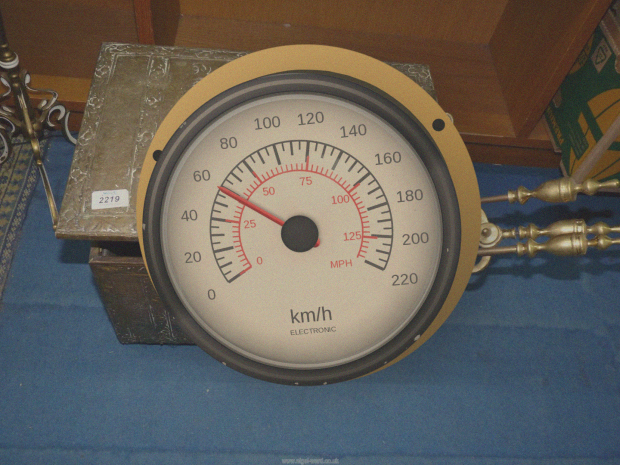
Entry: value=60 unit=km/h
